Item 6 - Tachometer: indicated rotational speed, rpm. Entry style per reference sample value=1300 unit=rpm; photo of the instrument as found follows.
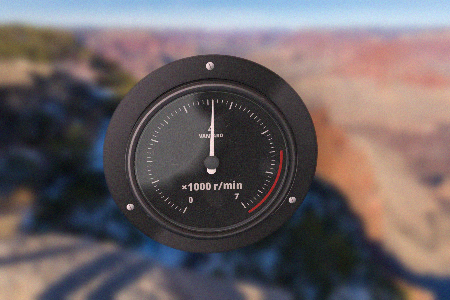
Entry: value=3600 unit=rpm
